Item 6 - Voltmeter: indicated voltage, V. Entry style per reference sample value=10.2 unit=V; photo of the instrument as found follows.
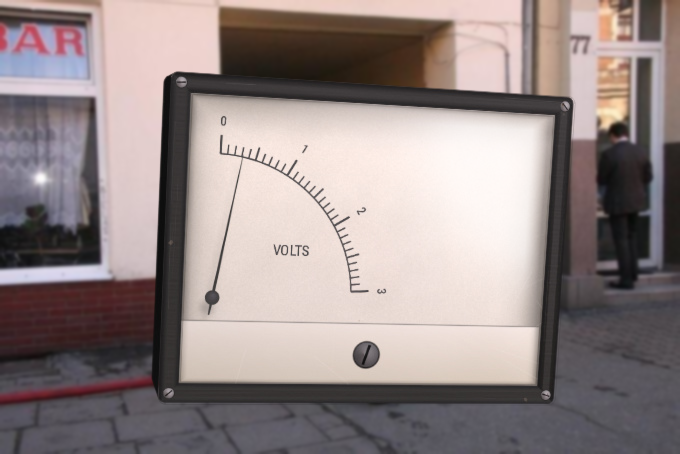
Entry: value=0.3 unit=V
